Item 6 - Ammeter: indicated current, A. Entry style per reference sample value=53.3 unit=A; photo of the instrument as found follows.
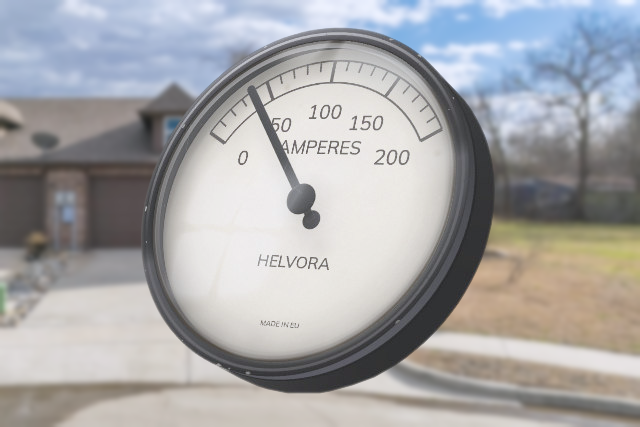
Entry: value=40 unit=A
